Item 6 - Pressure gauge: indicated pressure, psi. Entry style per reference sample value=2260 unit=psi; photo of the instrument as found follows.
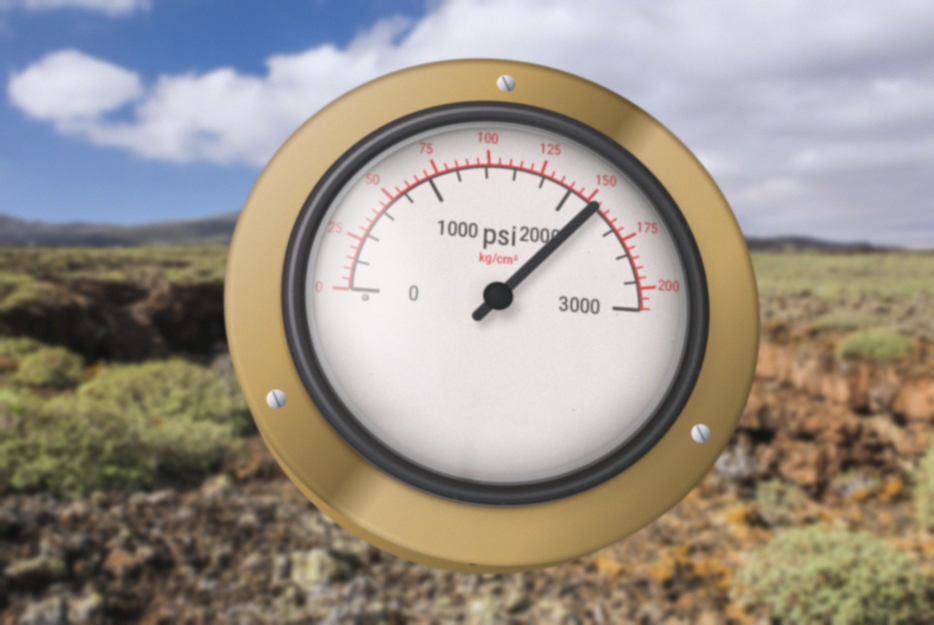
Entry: value=2200 unit=psi
